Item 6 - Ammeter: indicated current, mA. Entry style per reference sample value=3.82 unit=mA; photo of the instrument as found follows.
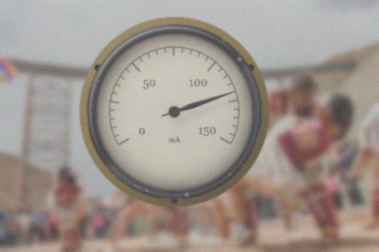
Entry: value=120 unit=mA
